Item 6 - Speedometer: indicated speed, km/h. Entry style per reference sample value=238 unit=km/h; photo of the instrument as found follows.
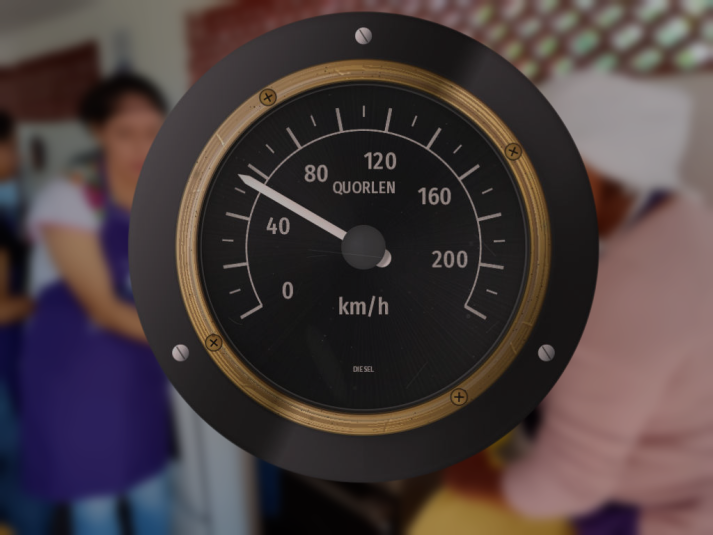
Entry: value=55 unit=km/h
